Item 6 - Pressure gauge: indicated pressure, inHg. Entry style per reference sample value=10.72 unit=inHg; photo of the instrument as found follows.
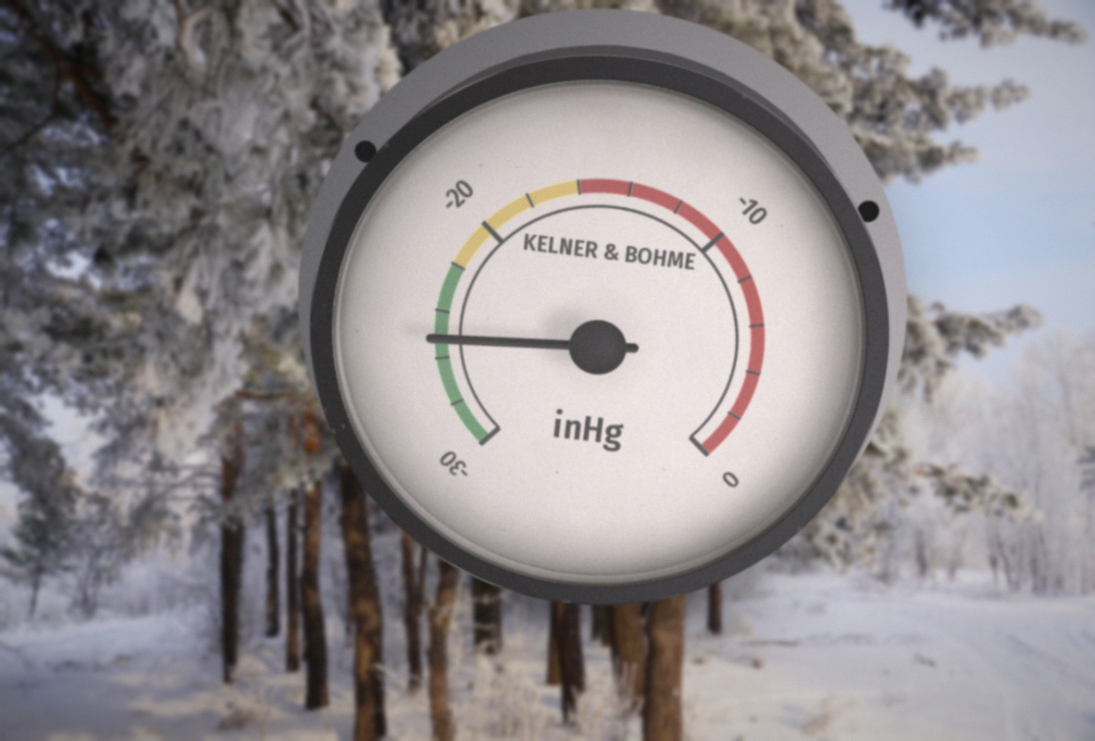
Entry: value=-25 unit=inHg
